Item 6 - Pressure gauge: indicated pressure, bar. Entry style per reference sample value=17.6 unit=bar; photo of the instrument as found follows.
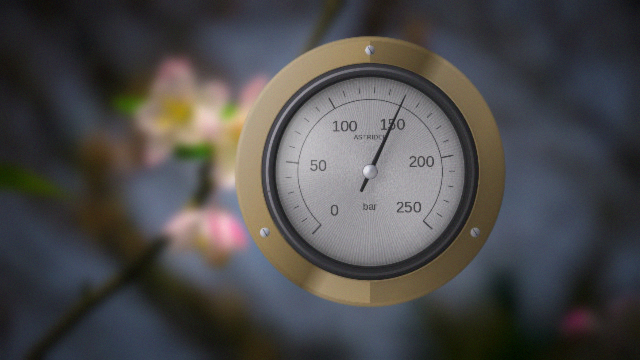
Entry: value=150 unit=bar
